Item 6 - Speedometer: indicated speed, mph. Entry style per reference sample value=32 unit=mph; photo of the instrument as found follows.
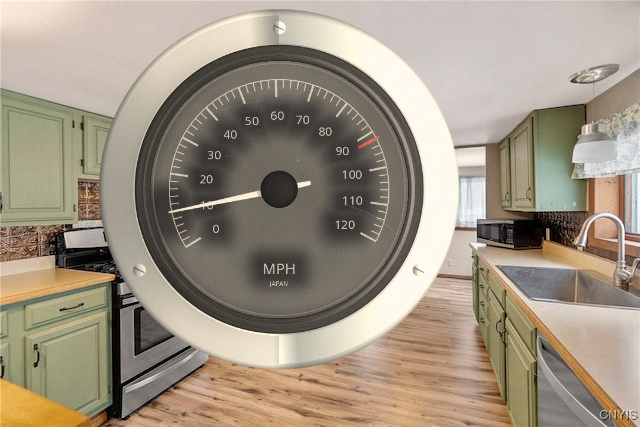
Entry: value=10 unit=mph
